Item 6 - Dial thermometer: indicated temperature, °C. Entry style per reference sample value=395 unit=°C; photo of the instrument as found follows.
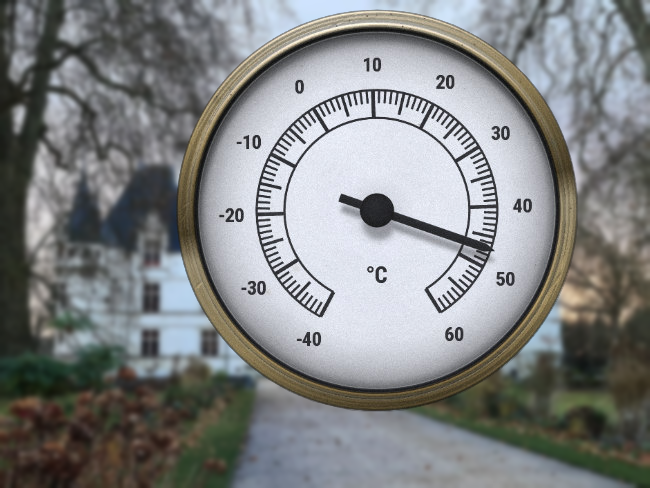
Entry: value=47 unit=°C
